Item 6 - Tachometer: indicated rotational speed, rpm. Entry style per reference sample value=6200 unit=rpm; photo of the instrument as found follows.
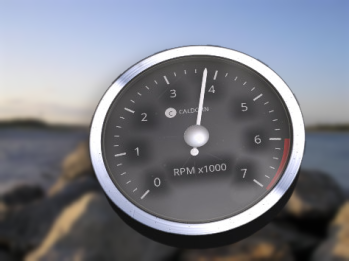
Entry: value=3800 unit=rpm
